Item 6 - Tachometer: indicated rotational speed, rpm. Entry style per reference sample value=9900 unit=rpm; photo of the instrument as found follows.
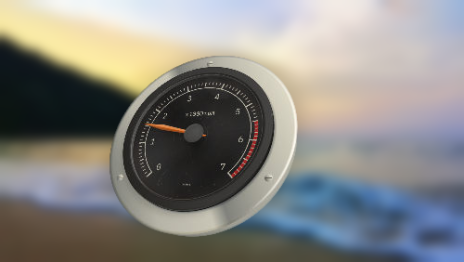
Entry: value=1500 unit=rpm
